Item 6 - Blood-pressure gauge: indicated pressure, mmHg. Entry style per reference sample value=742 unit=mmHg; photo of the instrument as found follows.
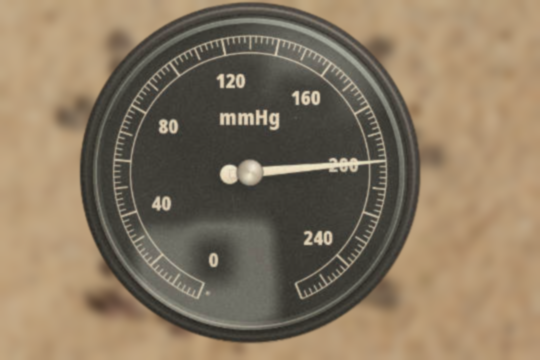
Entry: value=200 unit=mmHg
